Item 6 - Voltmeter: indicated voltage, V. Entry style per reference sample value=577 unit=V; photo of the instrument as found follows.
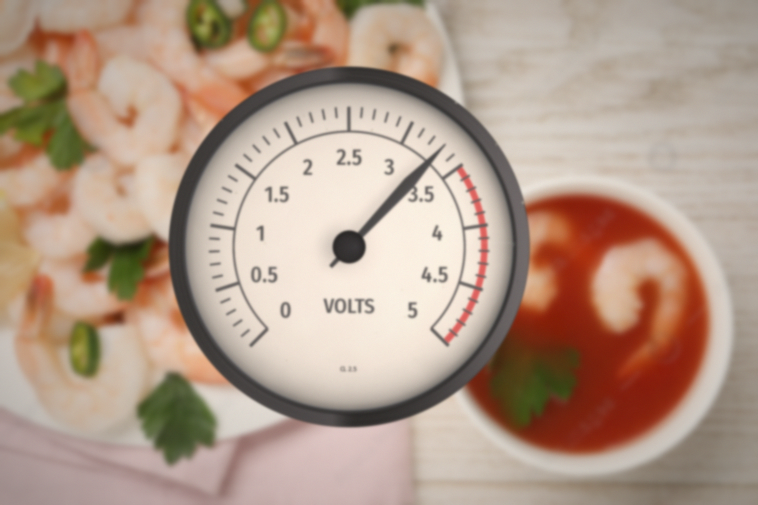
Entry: value=3.3 unit=V
